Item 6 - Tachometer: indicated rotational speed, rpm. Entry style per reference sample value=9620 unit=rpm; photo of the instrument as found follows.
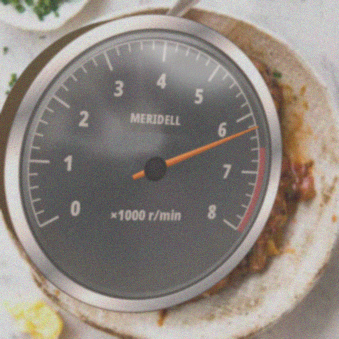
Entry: value=6200 unit=rpm
